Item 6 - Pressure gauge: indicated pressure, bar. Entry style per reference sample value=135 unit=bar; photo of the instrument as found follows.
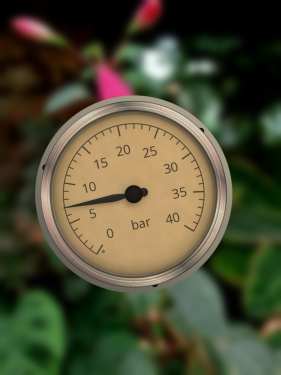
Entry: value=7 unit=bar
